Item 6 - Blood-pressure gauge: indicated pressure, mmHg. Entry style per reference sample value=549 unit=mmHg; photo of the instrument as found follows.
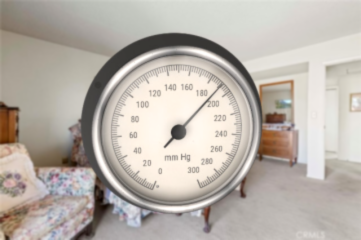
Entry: value=190 unit=mmHg
